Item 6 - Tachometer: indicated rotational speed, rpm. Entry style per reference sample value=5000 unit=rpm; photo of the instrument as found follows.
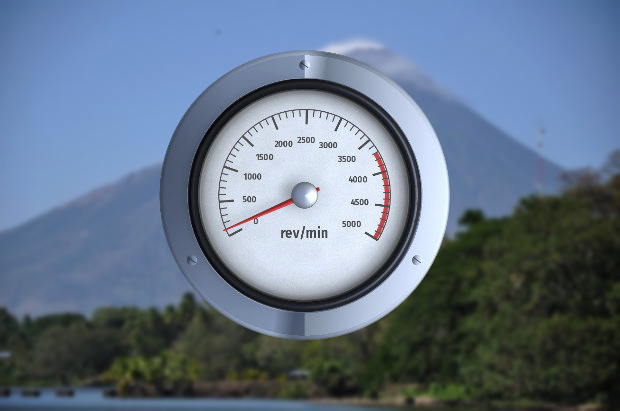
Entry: value=100 unit=rpm
